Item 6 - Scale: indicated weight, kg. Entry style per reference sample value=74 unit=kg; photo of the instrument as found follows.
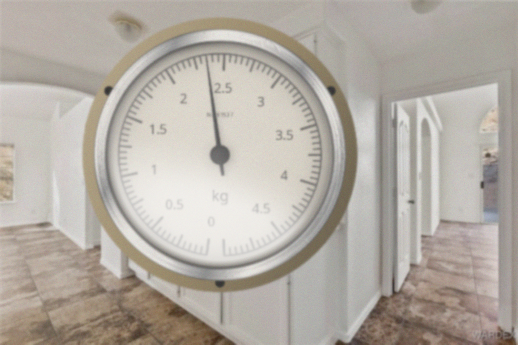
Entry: value=2.35 unit=kg
